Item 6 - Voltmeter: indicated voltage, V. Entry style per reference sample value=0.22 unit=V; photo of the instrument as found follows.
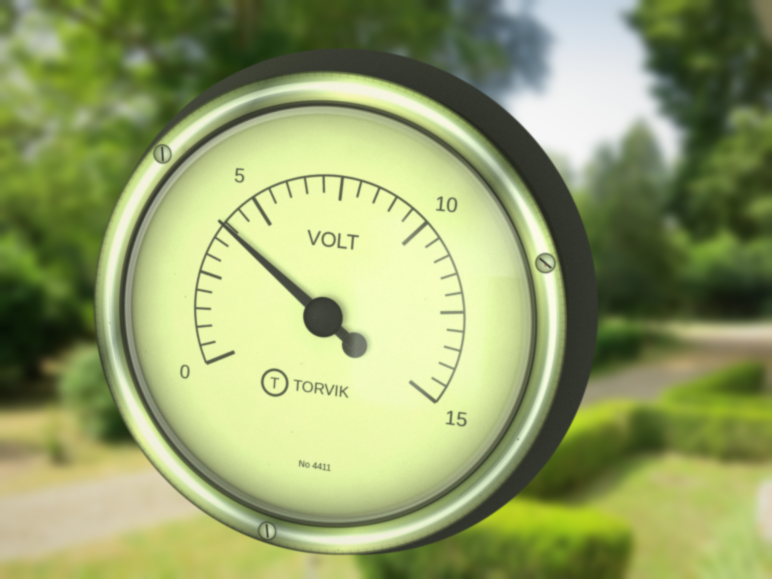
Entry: value=4 unit=V
